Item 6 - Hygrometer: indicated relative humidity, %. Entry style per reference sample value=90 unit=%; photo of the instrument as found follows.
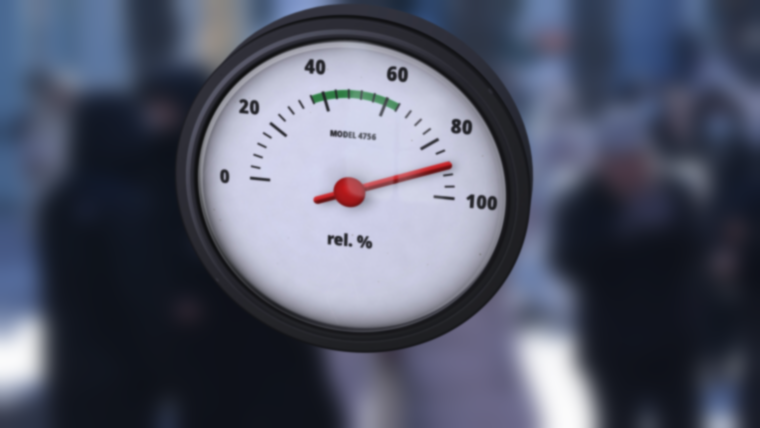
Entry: value=88 unit=%
